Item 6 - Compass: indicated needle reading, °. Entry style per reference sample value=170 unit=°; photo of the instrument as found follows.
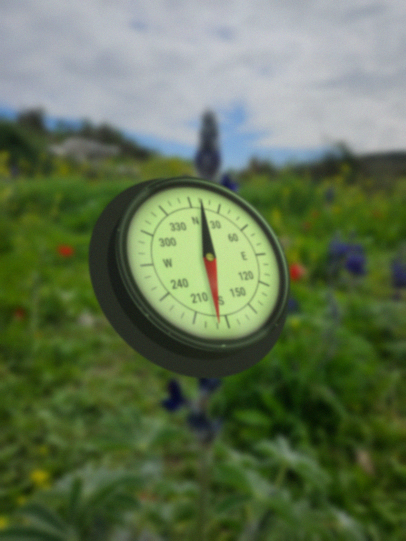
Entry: value=190 unit=°
